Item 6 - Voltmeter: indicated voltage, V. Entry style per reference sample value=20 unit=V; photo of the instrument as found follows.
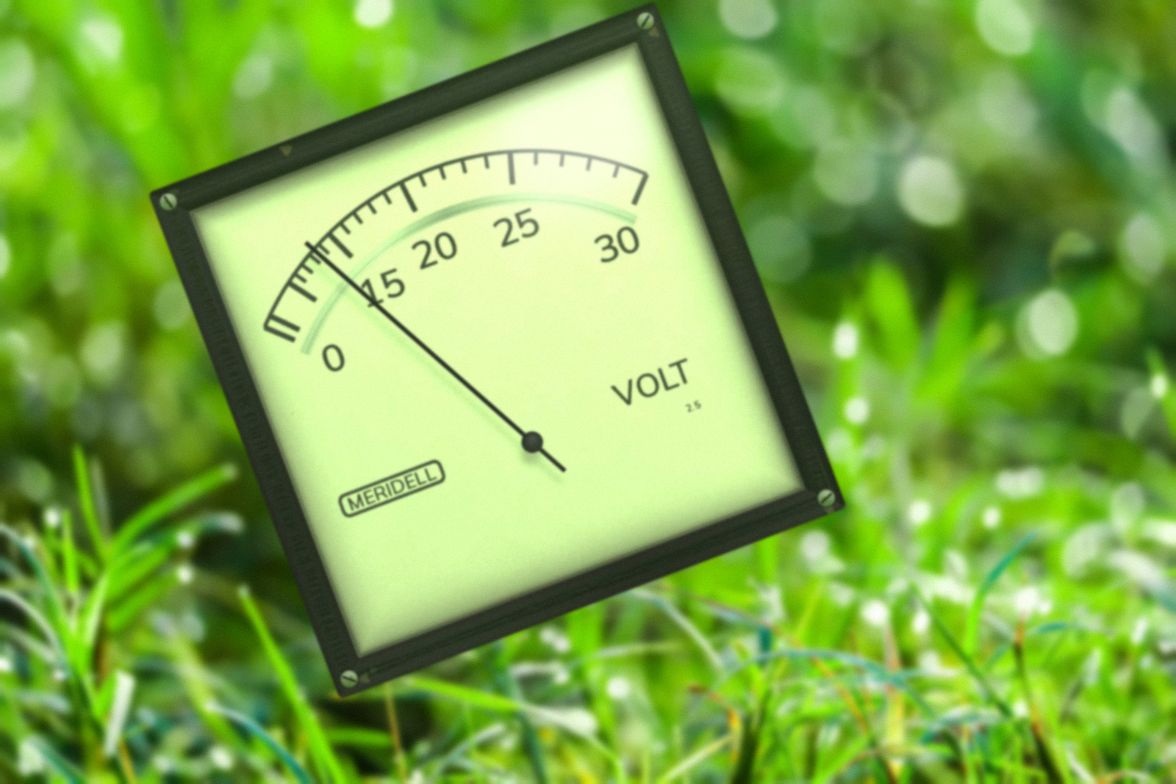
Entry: value=13.5 unit=V
